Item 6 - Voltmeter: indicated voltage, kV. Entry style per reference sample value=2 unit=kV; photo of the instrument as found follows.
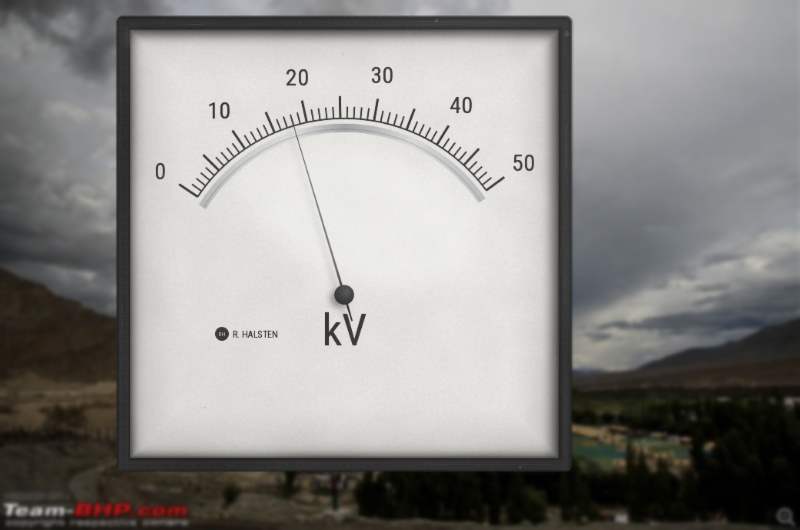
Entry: value=18 unit=kV
